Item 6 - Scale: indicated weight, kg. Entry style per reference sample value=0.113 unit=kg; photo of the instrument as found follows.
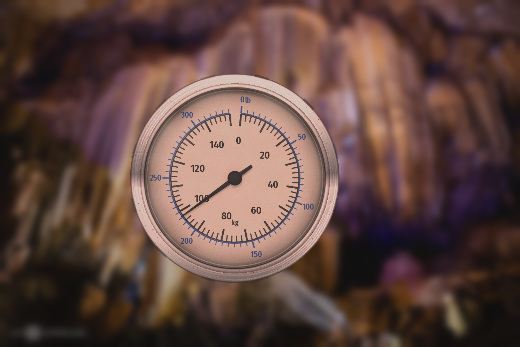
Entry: value=98 unit=kg
